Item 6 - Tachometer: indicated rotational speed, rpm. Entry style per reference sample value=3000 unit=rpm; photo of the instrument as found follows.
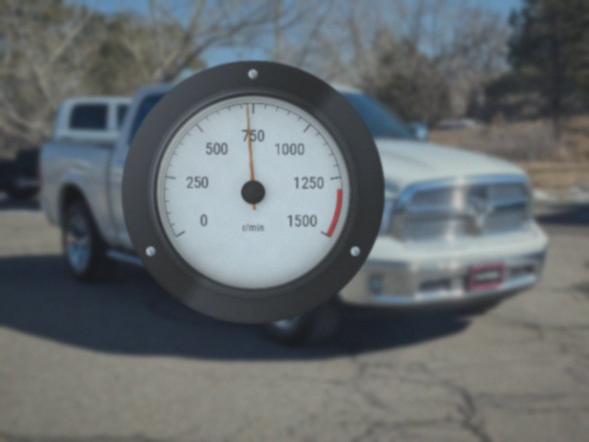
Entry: value=725 unit=rpm
